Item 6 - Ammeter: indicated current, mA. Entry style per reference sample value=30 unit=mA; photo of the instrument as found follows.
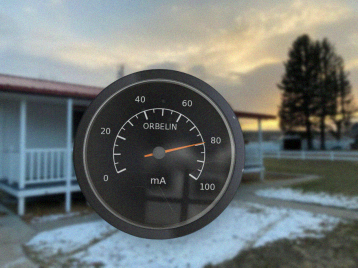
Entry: value=80 unit=mA
